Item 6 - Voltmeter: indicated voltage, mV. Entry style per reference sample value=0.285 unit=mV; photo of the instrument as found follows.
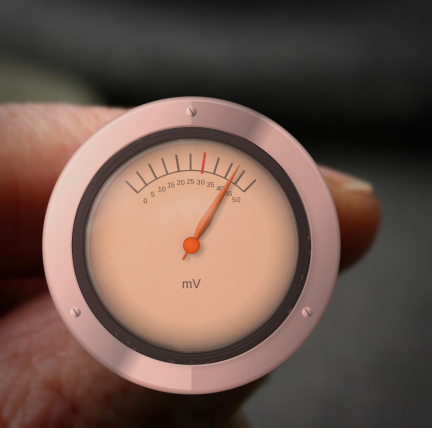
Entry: value=42.5 unit=mV
